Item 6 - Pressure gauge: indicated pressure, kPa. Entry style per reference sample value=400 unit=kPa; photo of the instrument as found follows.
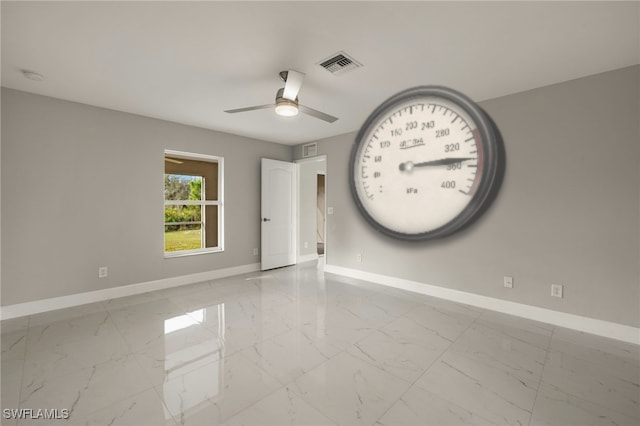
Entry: value=350 unit=kPa
